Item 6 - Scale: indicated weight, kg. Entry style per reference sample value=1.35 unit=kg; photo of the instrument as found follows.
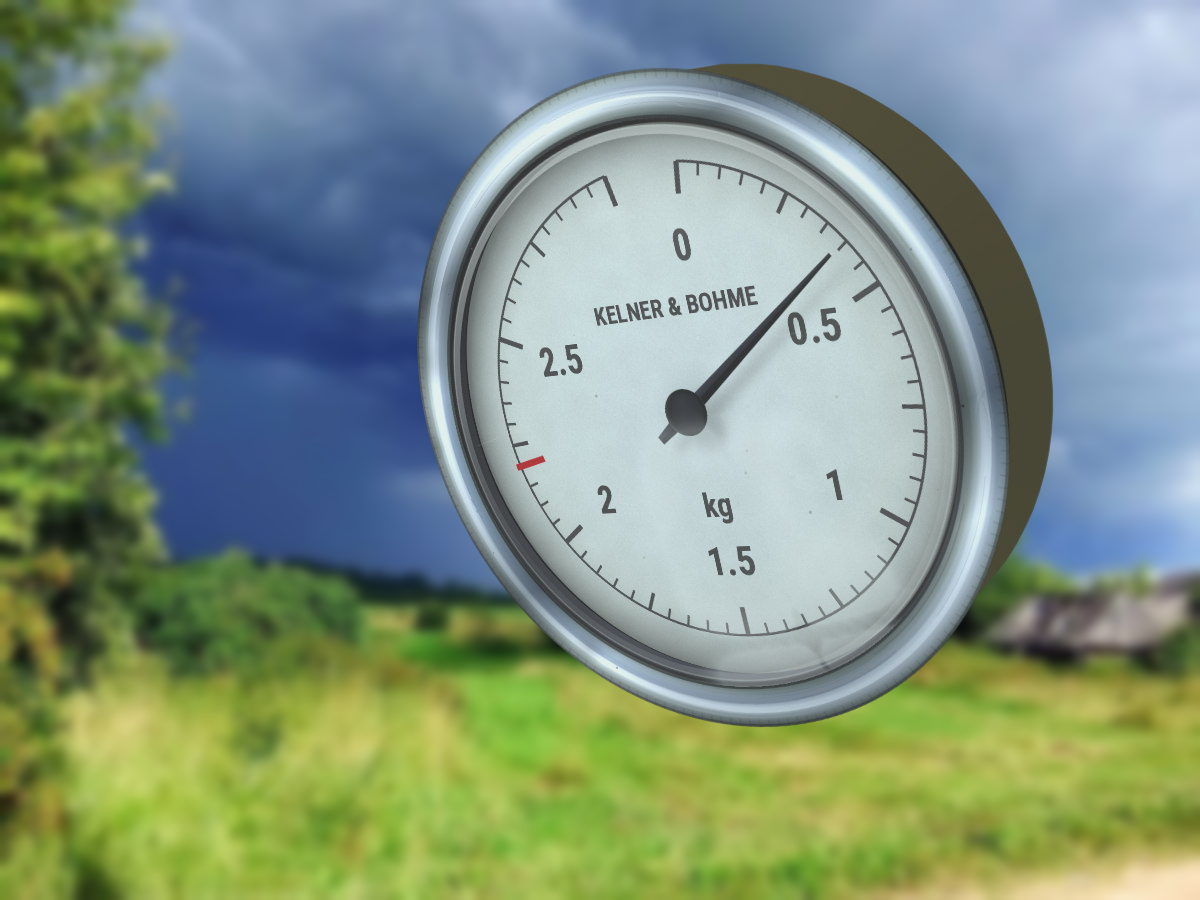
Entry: value=0.4 unit=kg
